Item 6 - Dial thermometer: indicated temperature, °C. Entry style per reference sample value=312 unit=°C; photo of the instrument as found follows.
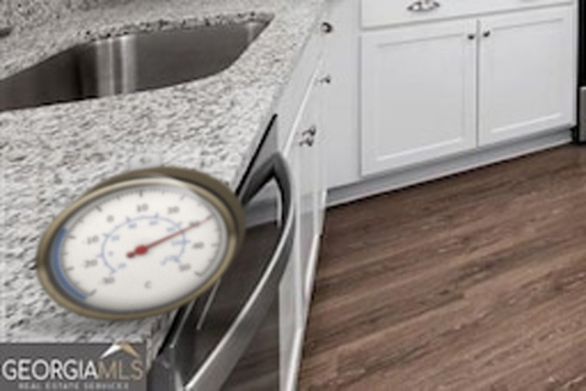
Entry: value=30 unit=°C
